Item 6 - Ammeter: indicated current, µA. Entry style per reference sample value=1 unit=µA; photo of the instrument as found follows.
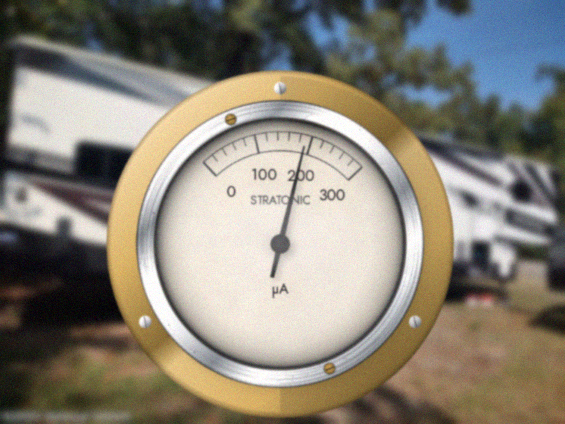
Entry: value=190 unit=µA
